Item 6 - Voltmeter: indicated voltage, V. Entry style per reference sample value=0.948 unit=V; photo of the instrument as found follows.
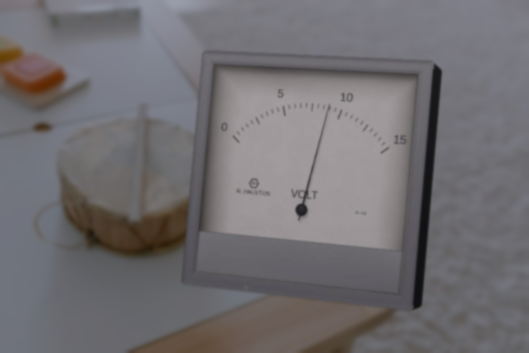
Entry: value=9 unit=V
